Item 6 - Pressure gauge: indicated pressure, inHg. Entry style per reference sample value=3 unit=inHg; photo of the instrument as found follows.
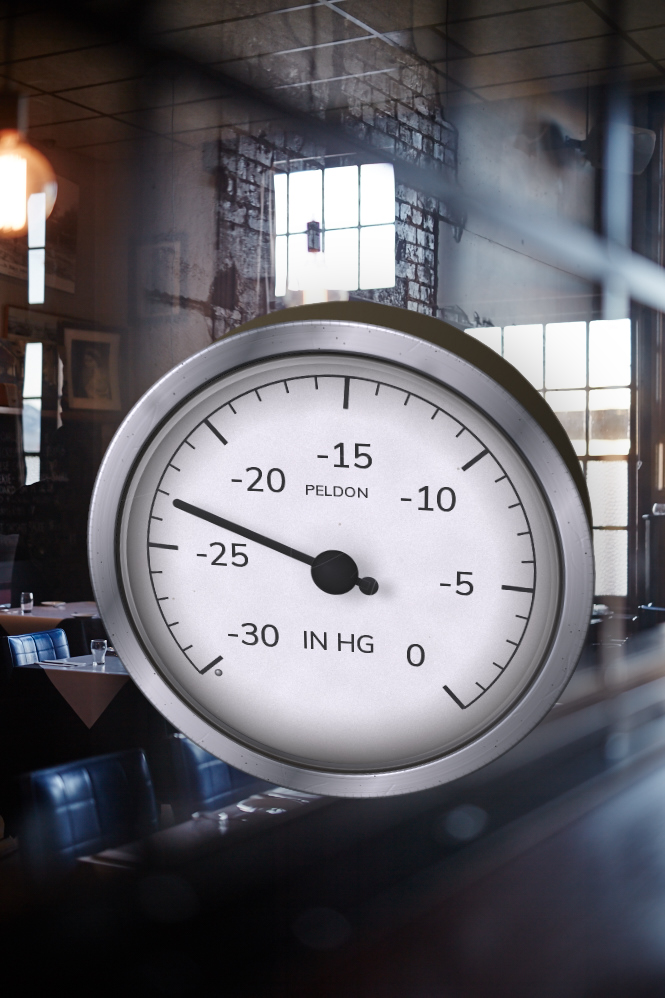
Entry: value=-23 unit=inHg
